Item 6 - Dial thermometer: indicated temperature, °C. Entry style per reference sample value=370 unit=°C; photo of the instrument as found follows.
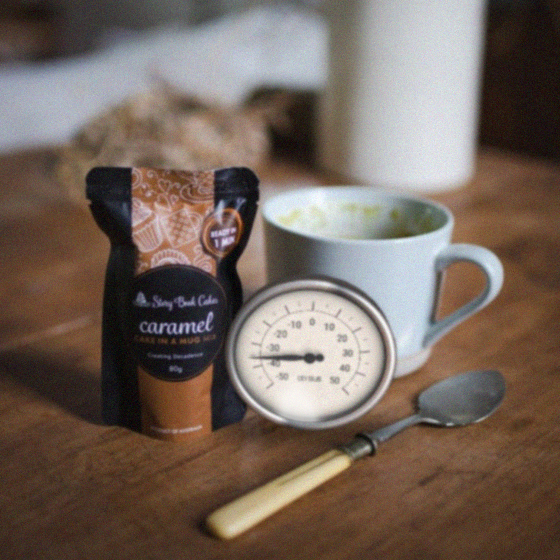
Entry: value=-35 unit=°C
